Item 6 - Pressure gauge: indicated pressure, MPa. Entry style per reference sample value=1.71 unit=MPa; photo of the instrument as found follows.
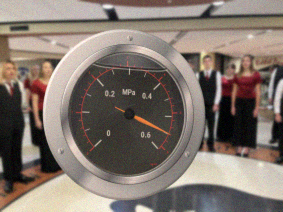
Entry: value=0.55 unit=MPa
